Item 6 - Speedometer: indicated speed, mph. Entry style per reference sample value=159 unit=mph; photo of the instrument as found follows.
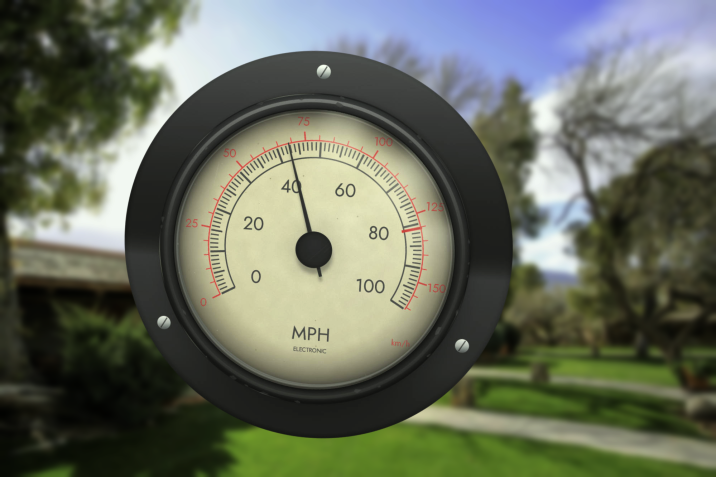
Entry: value=43 unit=mph
